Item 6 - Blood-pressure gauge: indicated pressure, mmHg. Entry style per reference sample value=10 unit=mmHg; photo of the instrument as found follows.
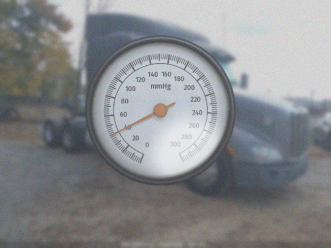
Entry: value=40 unit=mmHg
